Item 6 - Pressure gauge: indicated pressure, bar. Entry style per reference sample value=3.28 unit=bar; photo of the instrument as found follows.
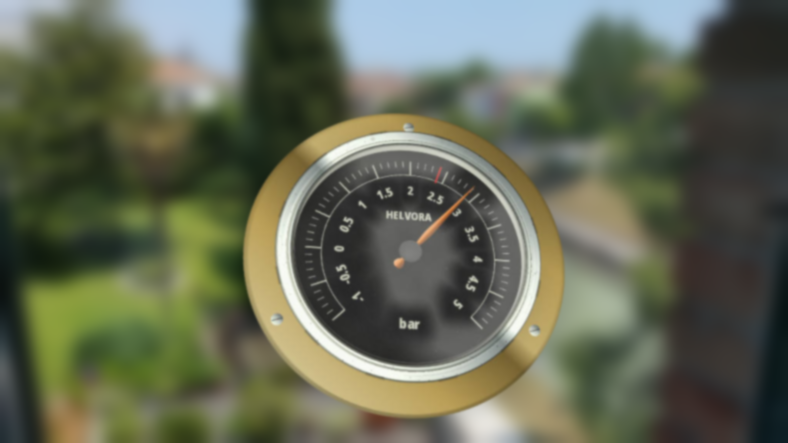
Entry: value=2.9 unit=bar
